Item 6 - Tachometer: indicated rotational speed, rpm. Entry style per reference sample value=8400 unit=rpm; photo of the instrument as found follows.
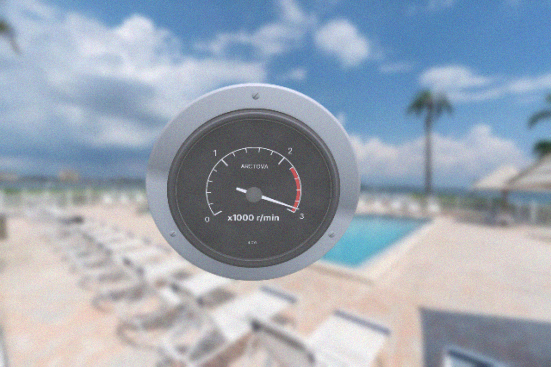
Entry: value=2900 unit=rpm
